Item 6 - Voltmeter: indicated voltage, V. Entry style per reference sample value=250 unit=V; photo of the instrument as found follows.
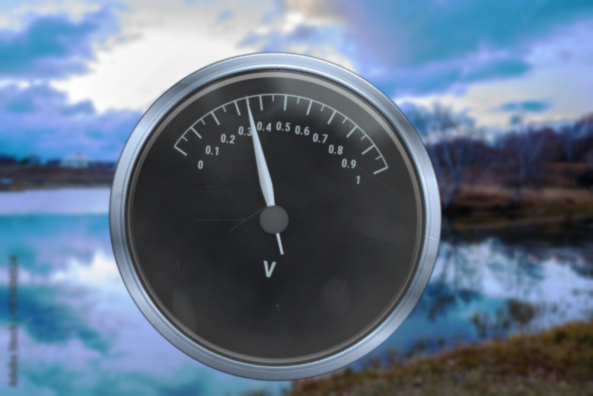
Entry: value=0.35 unit=V
